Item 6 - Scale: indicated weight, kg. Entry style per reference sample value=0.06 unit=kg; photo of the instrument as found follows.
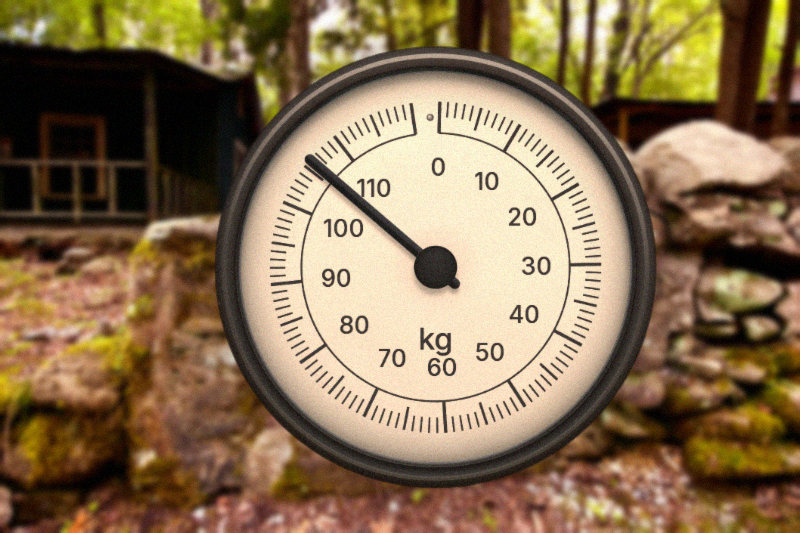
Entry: value=106 unit=kg
